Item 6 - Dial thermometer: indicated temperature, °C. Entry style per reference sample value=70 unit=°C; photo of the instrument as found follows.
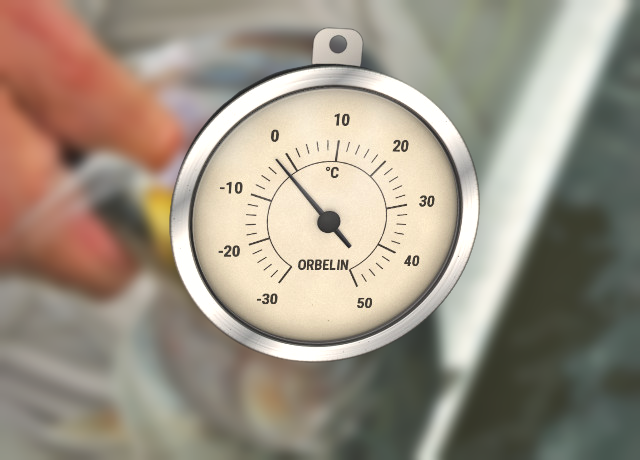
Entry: value=-2 unit=°C
